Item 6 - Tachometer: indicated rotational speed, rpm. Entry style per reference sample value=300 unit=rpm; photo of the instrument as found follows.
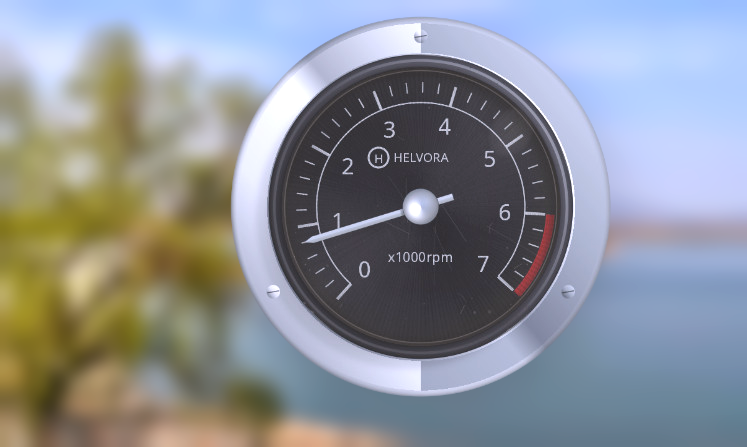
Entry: value=800 unit=rpm
